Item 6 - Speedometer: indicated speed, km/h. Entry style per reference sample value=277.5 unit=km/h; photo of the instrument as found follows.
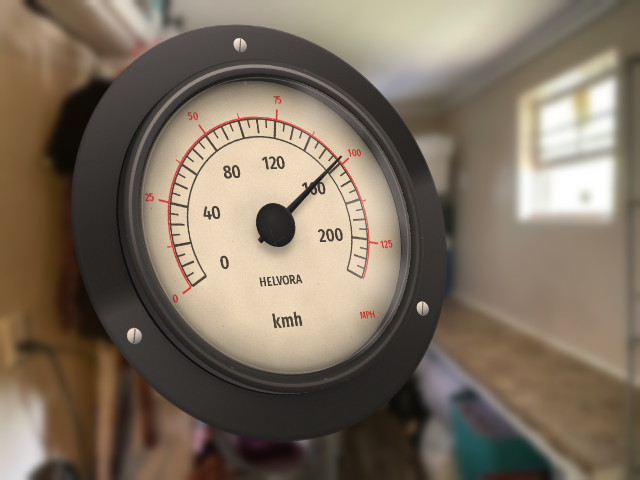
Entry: value=157.5 unit=km/h
